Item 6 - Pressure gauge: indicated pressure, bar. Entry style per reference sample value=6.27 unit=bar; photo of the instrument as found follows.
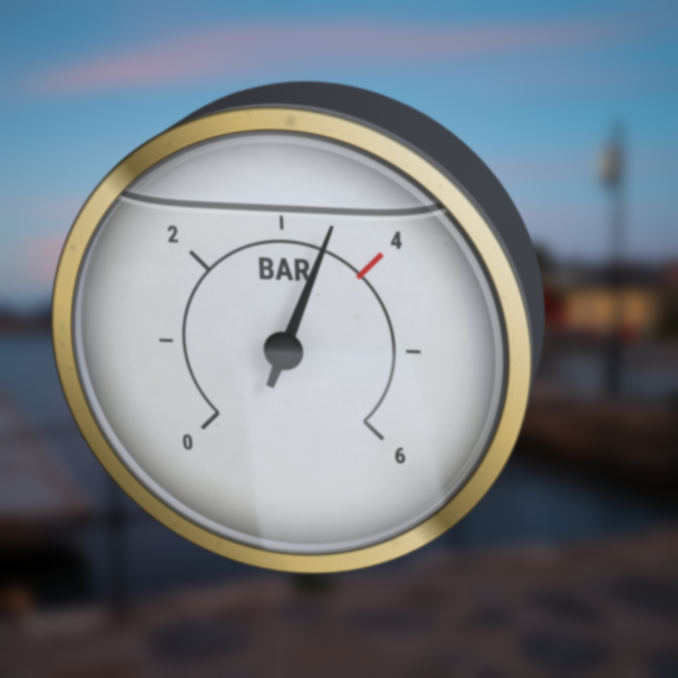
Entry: value=3.5 unit=bar
